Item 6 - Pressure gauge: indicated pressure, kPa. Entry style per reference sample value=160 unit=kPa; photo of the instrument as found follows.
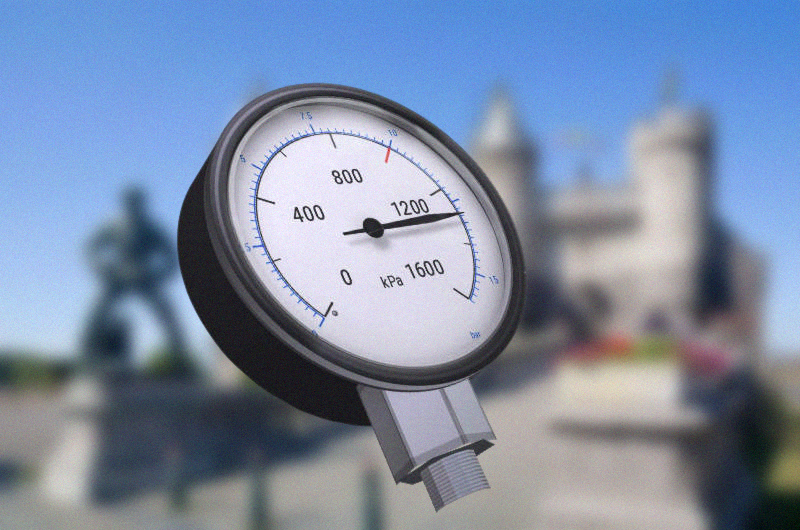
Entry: value=1300 unit=kPa
